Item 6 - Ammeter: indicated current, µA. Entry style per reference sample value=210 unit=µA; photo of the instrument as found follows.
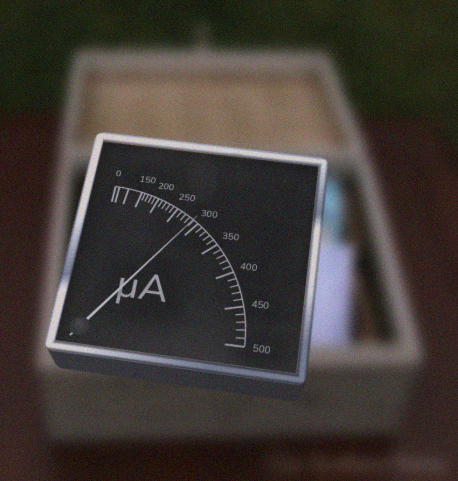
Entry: value=290 unit=µA
